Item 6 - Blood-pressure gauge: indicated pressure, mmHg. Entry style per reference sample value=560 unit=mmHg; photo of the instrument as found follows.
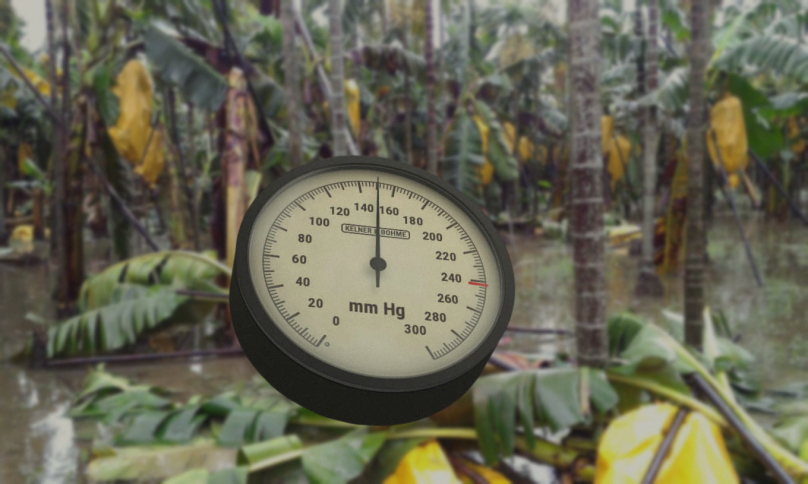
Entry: value=150 unit=mmHg
